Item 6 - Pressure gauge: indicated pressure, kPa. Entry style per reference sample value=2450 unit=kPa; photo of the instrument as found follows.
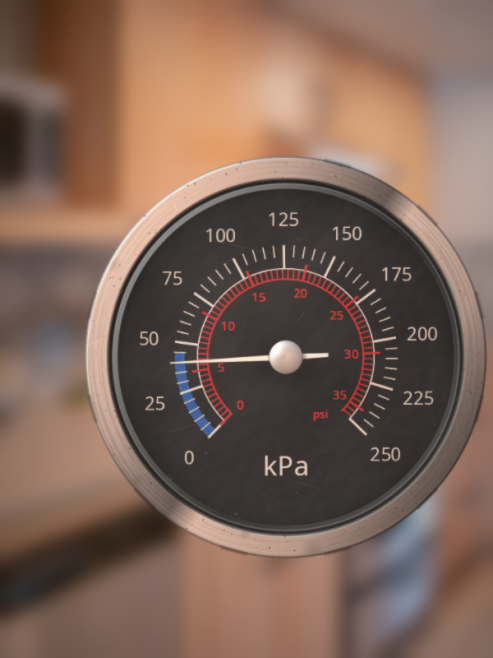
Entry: value=40 unit=kPa
